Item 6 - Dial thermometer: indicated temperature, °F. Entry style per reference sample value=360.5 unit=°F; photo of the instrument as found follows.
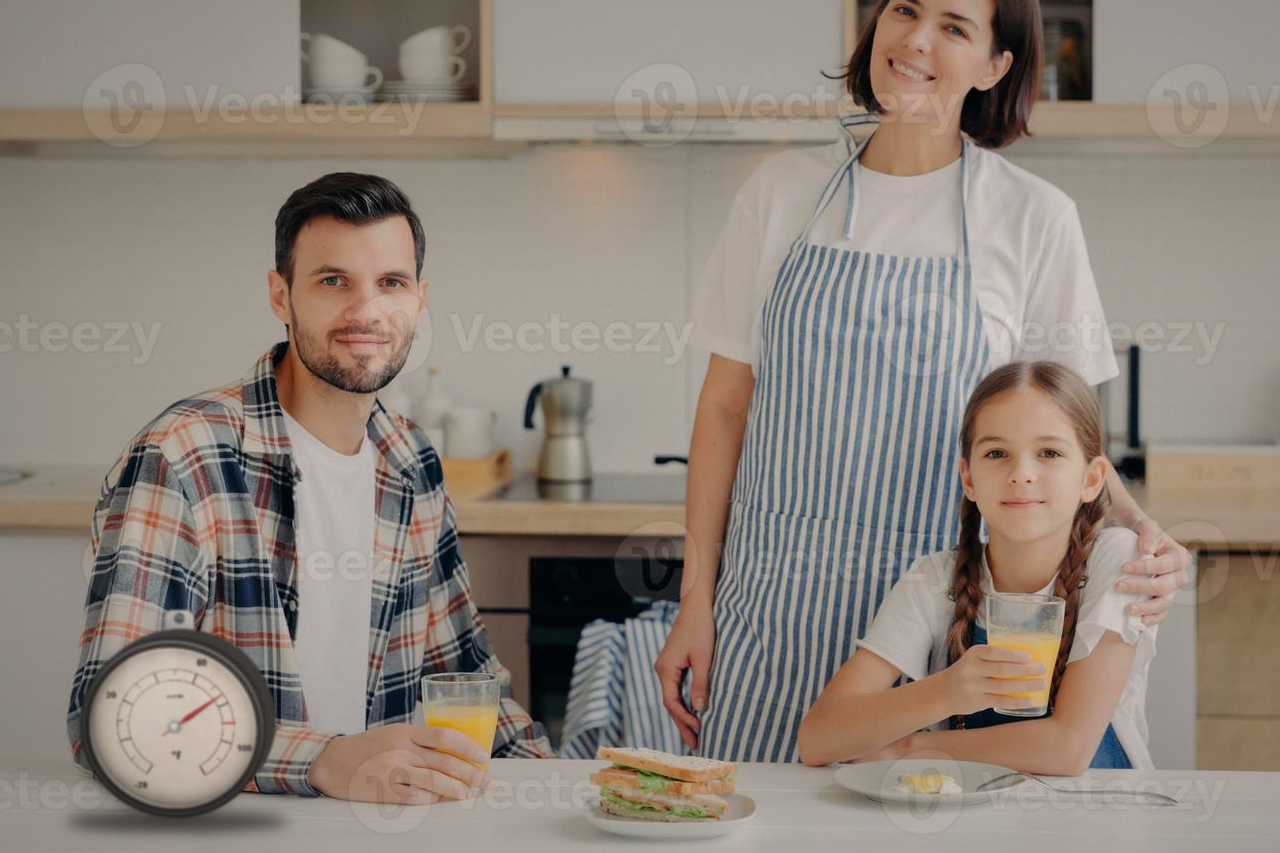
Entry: value=75 unit=°F
